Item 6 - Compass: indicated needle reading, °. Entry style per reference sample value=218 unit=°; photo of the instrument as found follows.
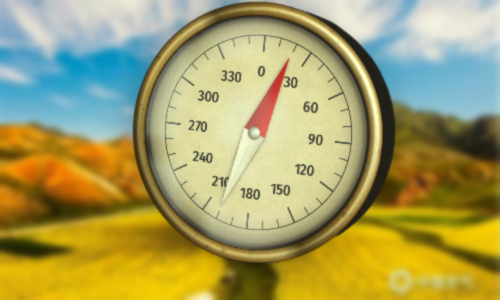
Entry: value=20 unit=°
